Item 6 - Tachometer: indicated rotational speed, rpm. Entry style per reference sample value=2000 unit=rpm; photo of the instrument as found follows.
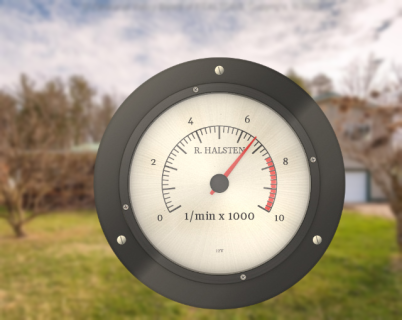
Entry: value=6600 unit=rpm
